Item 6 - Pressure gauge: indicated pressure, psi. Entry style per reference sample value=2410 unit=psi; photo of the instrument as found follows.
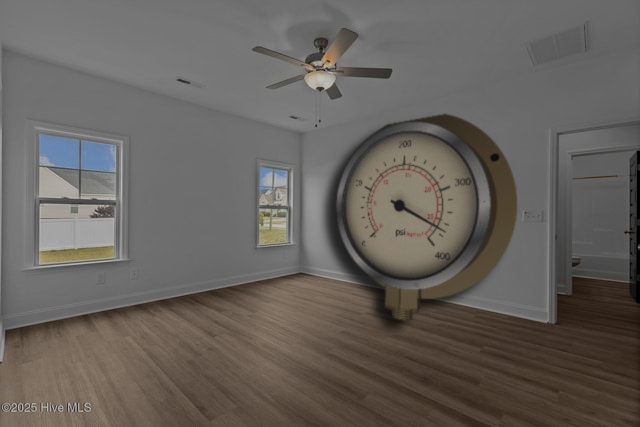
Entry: value=370 unit=psi
